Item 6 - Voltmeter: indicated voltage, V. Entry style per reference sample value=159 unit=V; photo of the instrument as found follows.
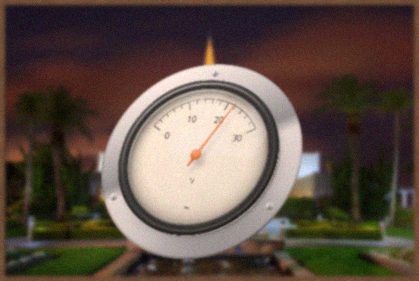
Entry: value=22 unit=V
